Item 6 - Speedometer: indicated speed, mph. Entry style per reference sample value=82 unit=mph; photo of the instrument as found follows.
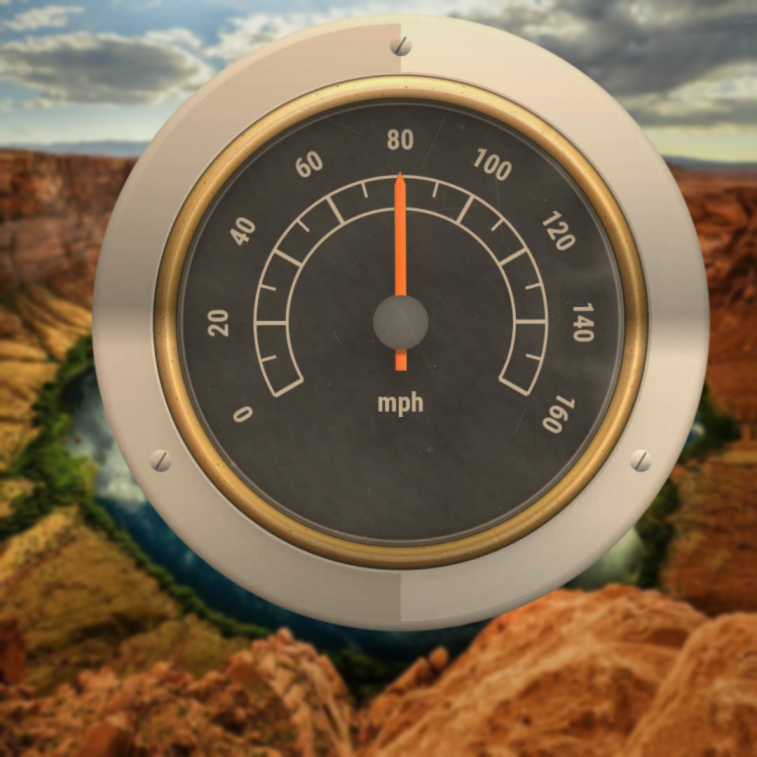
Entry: value=80 unit=mph
